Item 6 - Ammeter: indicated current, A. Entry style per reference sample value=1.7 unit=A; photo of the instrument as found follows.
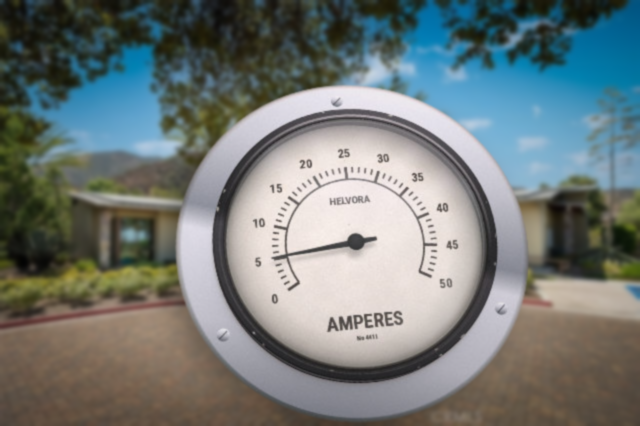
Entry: value=5 unit=A
